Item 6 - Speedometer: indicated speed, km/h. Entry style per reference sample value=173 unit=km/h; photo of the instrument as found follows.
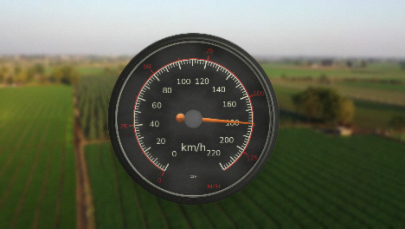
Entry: value=180 unit=km/h
